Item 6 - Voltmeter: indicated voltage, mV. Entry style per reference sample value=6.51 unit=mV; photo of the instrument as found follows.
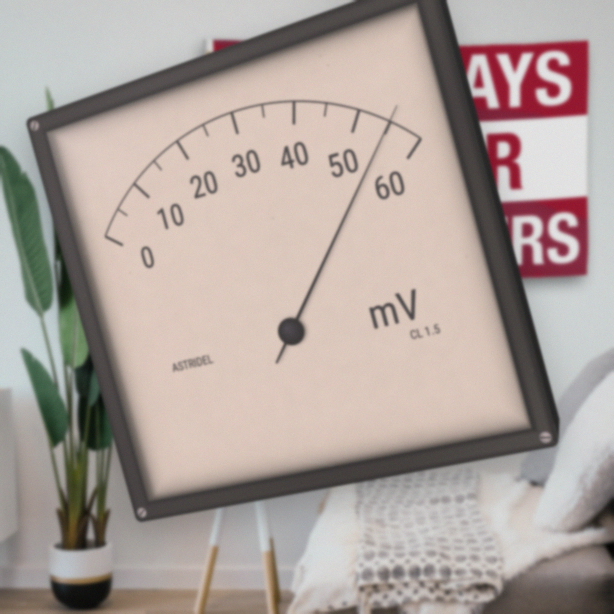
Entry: value=55 unit=mV
